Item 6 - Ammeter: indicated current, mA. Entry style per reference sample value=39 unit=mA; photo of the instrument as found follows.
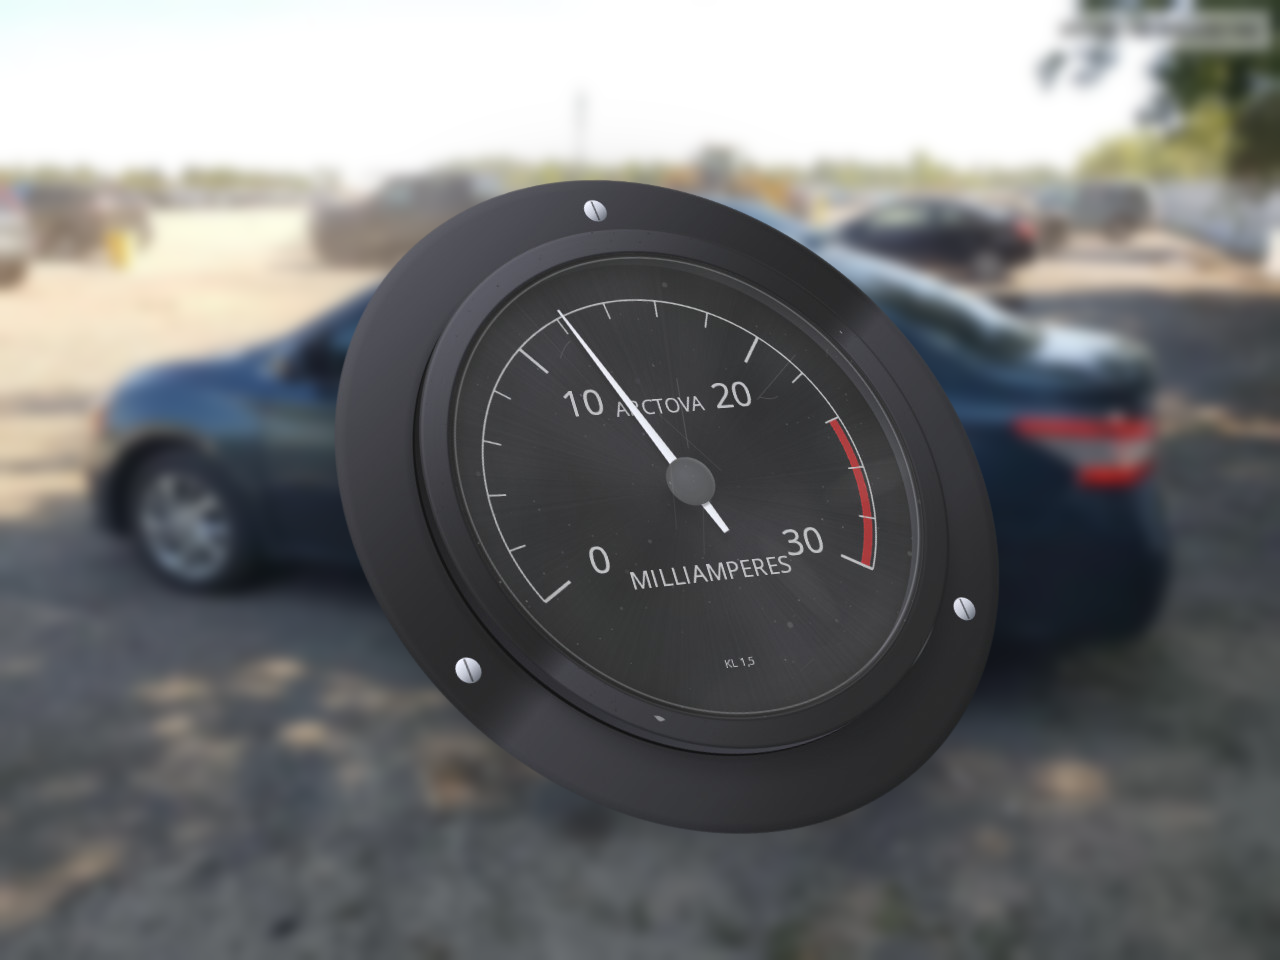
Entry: value=12 unit=mA
